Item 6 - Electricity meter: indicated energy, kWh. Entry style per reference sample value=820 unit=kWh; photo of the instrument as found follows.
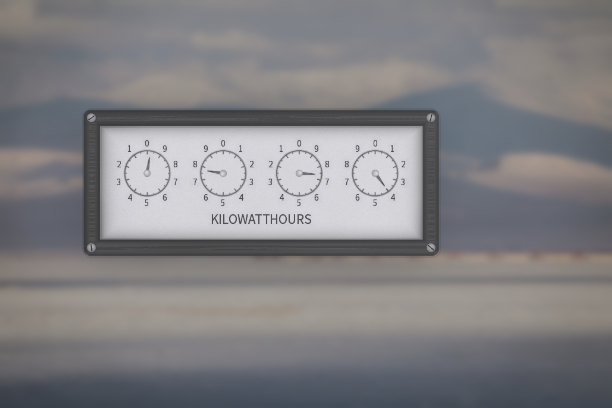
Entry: value=9774 unit=kWh
